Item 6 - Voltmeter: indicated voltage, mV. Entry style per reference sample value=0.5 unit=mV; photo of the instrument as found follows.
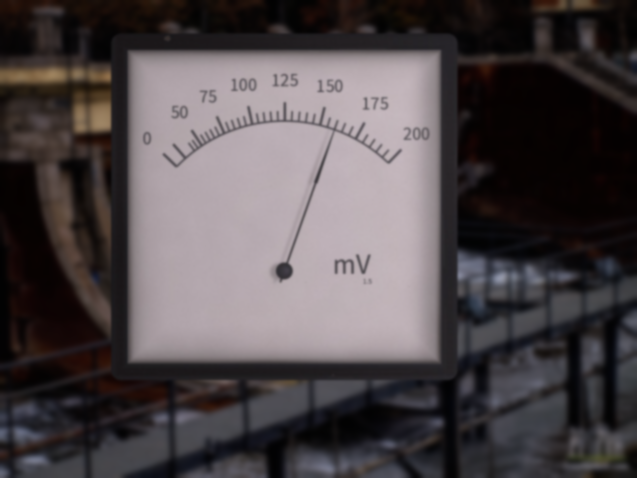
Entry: value=160 unit=mV
